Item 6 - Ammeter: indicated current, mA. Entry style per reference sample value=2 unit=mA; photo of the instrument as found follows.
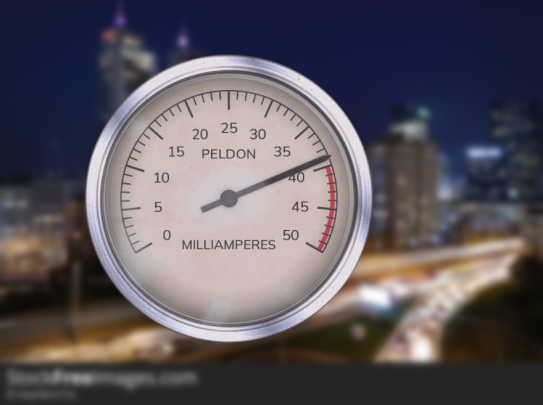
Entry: value=39 unit=mA
